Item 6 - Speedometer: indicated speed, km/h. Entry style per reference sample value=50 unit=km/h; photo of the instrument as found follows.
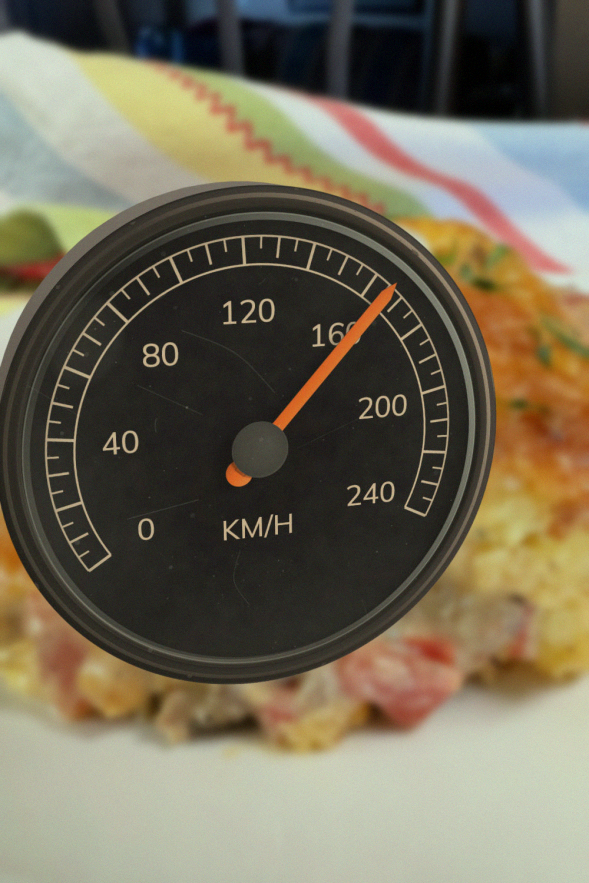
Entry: value=165 unit=km/h
